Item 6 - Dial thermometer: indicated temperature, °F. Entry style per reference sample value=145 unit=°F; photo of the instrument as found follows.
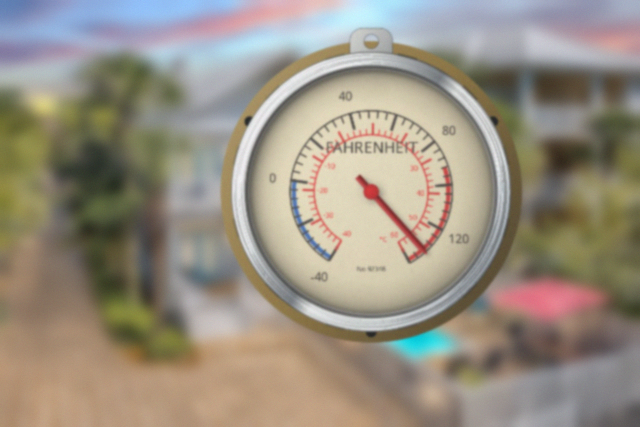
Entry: value=132 unit=°F
